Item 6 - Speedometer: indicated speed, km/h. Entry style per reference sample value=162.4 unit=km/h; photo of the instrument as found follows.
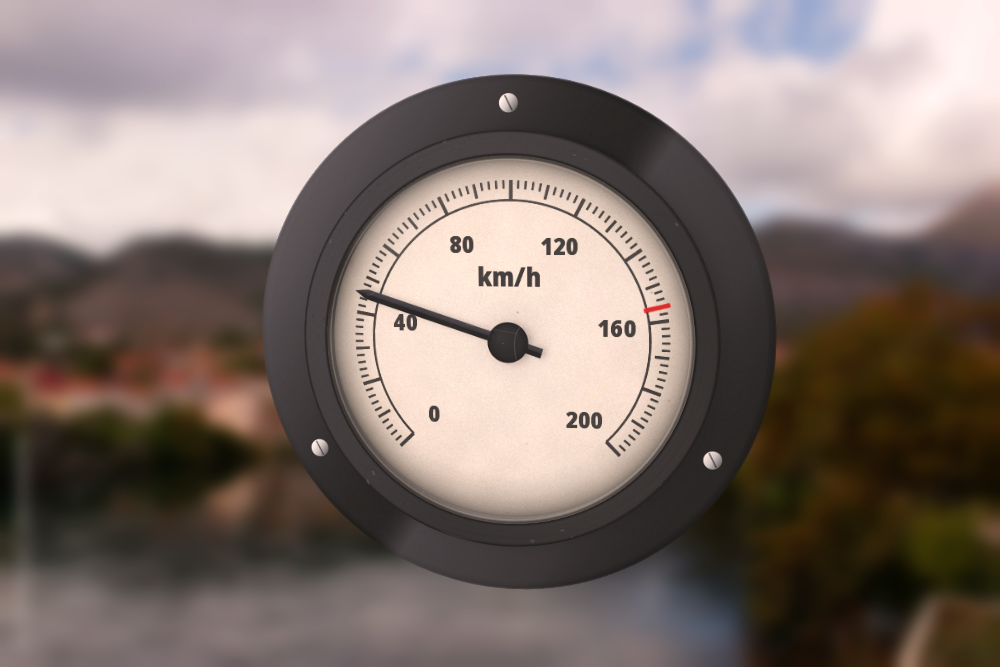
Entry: value=46 unit=km/h
